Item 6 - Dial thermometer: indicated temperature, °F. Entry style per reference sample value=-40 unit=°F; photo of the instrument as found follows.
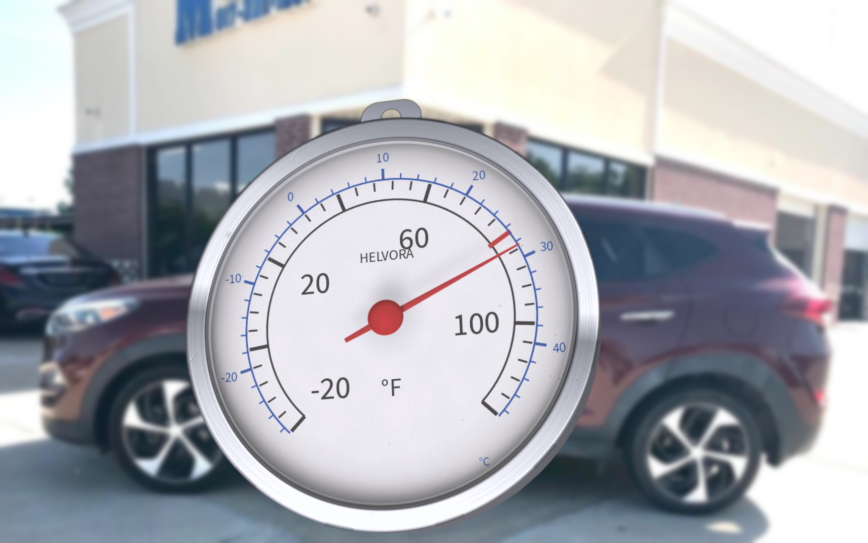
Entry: value=84 unit=°F
